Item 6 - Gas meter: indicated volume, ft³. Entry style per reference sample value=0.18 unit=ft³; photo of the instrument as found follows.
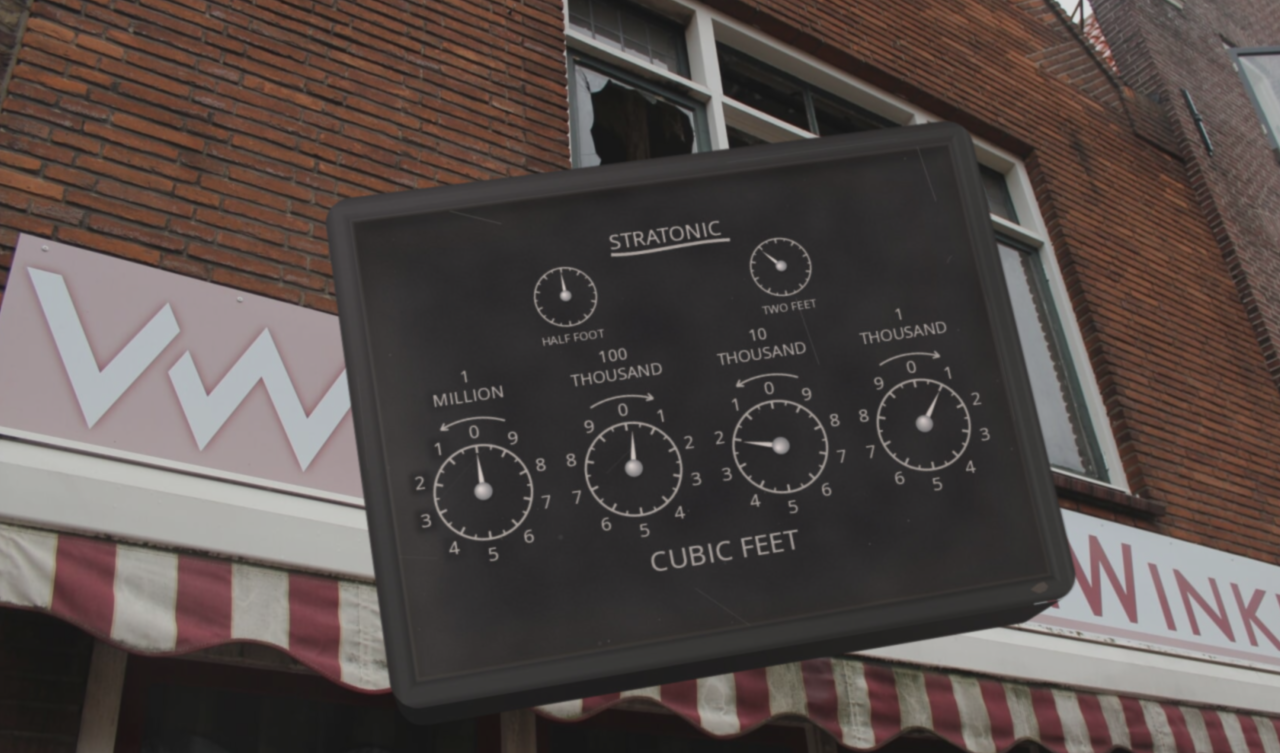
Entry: value=2100 unit=ft³
